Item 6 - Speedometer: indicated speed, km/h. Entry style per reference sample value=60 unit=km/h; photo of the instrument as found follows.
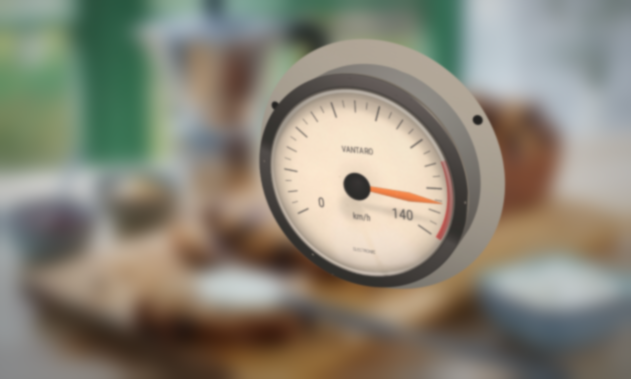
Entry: value=125 unit=km/h
